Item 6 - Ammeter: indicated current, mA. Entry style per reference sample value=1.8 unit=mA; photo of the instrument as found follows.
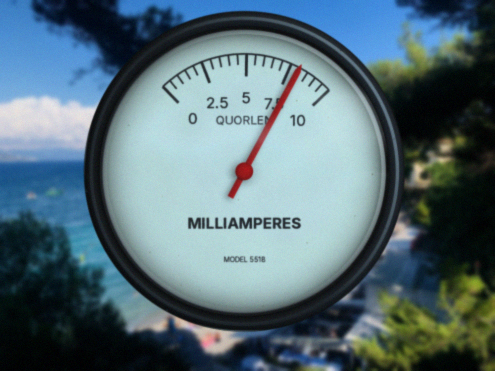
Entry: value=8 unit=mA
